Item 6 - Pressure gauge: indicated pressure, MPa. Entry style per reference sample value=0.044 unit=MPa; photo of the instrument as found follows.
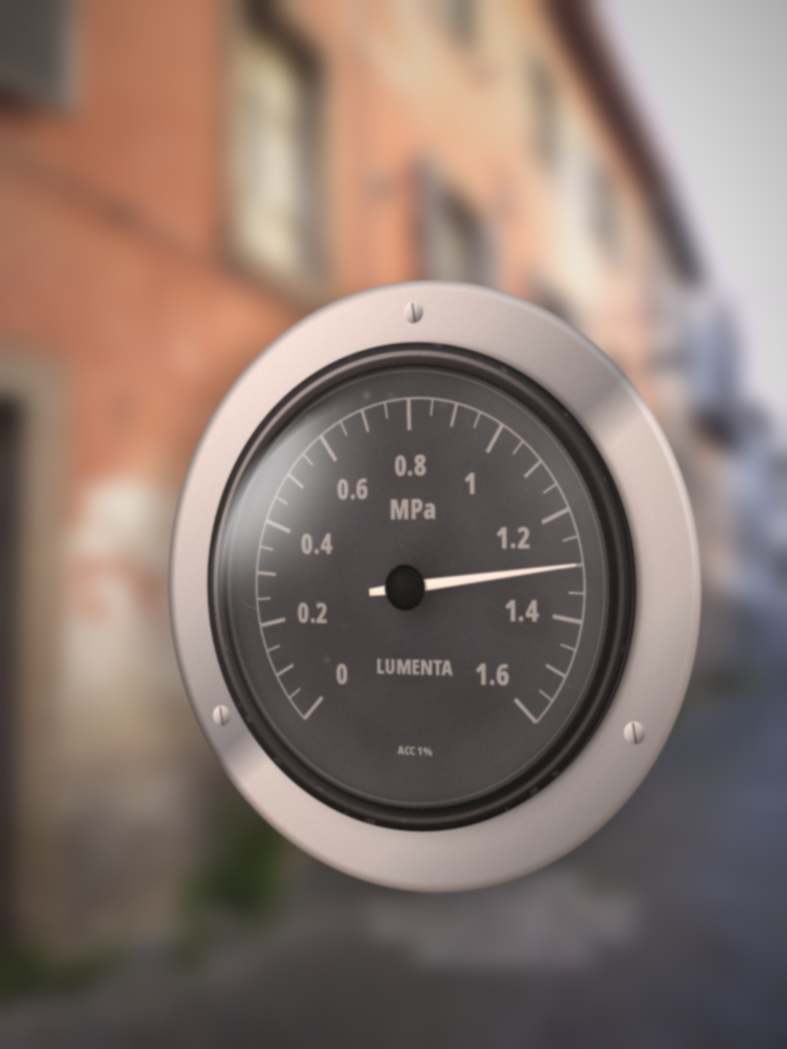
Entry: value=1.3 unit=MPa
